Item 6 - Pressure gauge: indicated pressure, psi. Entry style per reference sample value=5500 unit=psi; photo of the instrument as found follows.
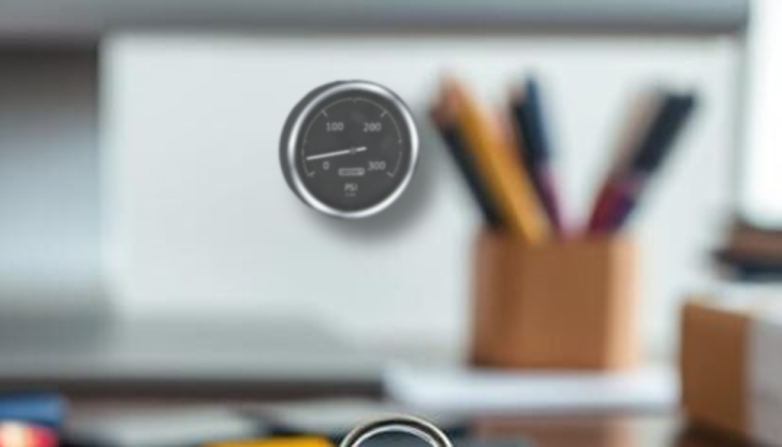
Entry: value=25 unit=psi
